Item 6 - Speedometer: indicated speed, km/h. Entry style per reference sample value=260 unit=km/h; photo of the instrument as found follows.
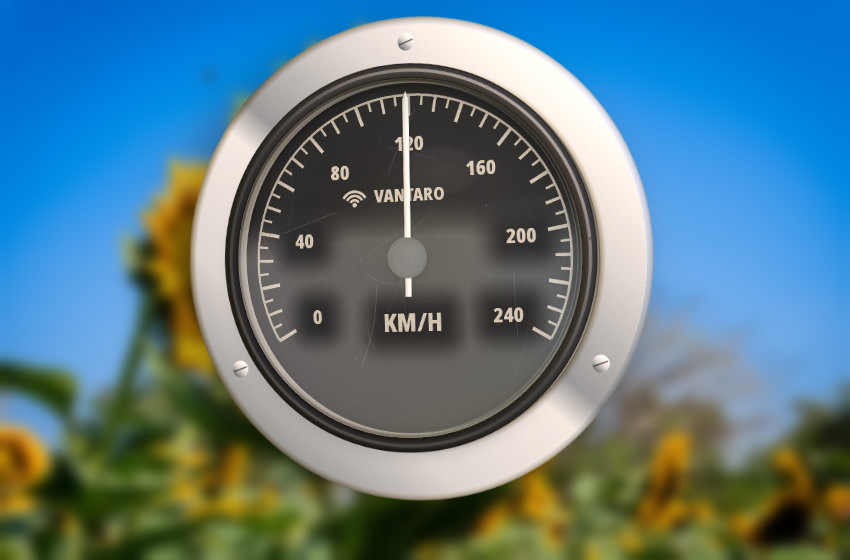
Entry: value=120 unit=km/h
